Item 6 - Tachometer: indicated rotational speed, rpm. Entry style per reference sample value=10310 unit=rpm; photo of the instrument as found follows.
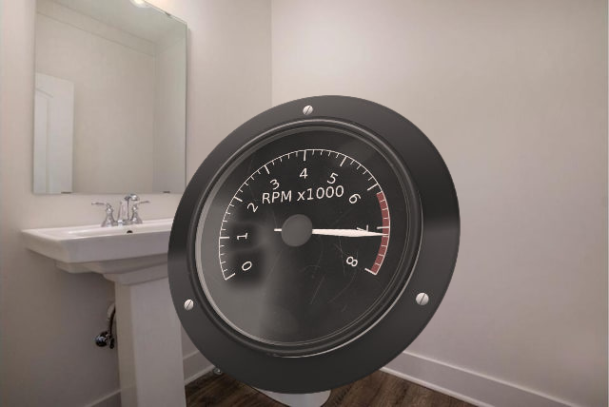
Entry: value=7200 unit=rpm
